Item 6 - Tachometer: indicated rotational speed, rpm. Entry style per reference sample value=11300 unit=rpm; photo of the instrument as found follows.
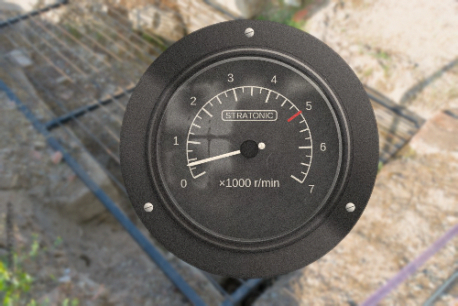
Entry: value=375 unit=rpm
